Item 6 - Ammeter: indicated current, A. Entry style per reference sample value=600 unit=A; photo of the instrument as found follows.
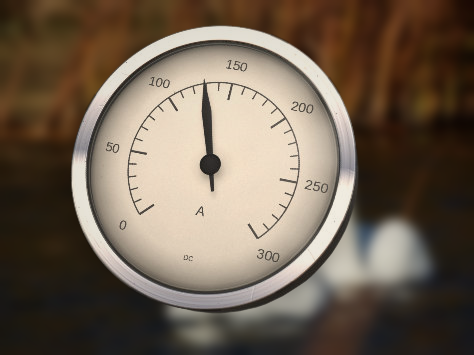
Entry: value=130 unit=A
